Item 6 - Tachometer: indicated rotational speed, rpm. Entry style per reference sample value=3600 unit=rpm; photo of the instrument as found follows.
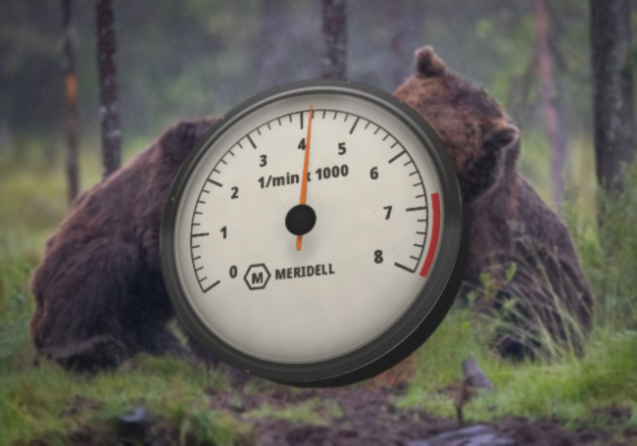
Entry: value=4200 unit=rpm
